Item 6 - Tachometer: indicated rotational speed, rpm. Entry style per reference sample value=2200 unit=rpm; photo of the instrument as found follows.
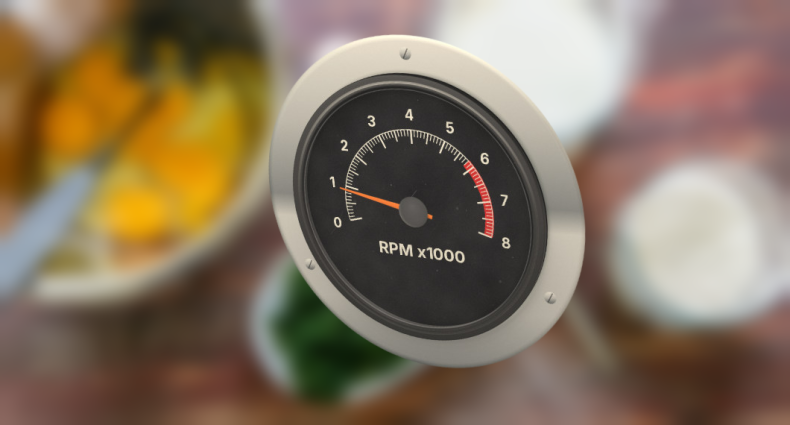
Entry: value=1000 unit=rpm
